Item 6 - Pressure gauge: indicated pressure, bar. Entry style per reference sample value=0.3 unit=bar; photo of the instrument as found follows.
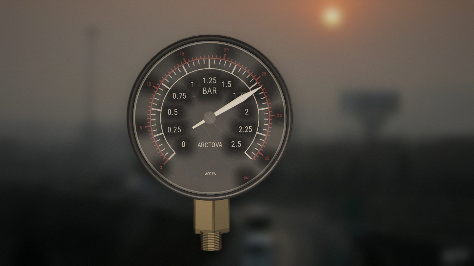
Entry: value=1.8 unit=bar
